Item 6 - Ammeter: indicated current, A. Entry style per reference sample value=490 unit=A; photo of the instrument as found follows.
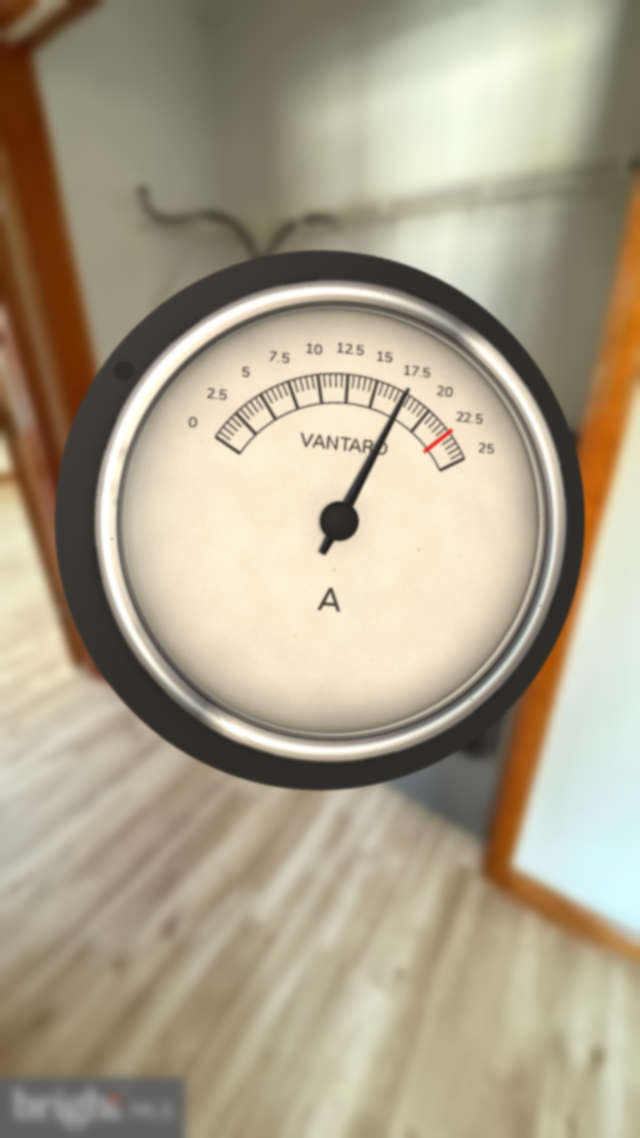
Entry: value=17.5 unit=A
